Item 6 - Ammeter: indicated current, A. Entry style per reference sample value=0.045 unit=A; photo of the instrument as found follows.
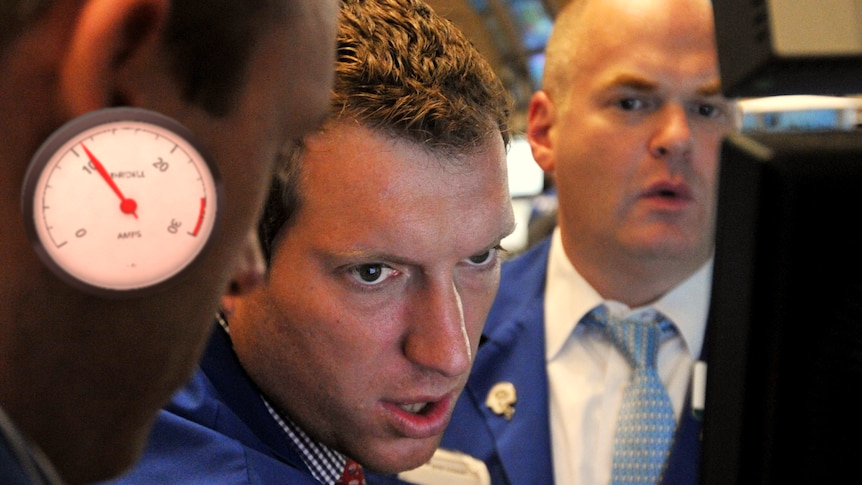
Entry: value=11 unit=A
